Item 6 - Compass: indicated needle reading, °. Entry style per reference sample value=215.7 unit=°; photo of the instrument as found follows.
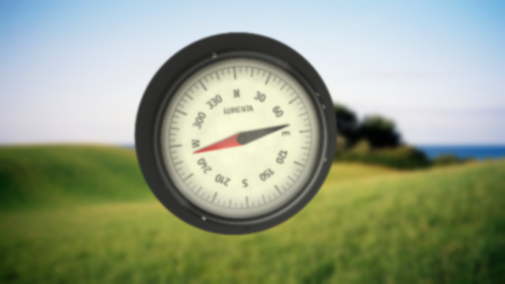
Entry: value=260 unit=°
